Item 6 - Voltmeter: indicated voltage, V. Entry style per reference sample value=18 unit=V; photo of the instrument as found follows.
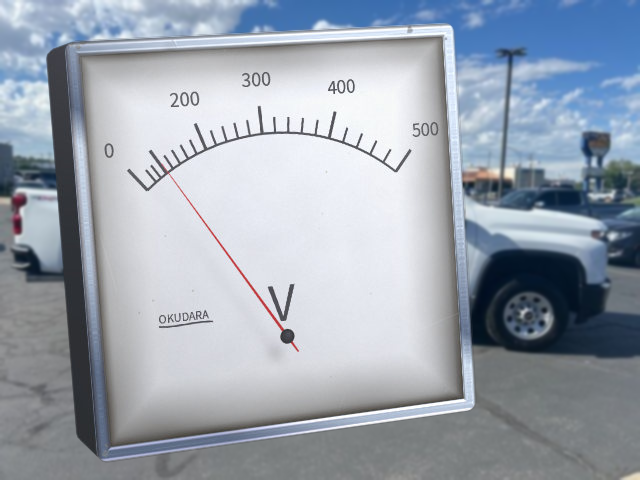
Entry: value=100 unit=V
